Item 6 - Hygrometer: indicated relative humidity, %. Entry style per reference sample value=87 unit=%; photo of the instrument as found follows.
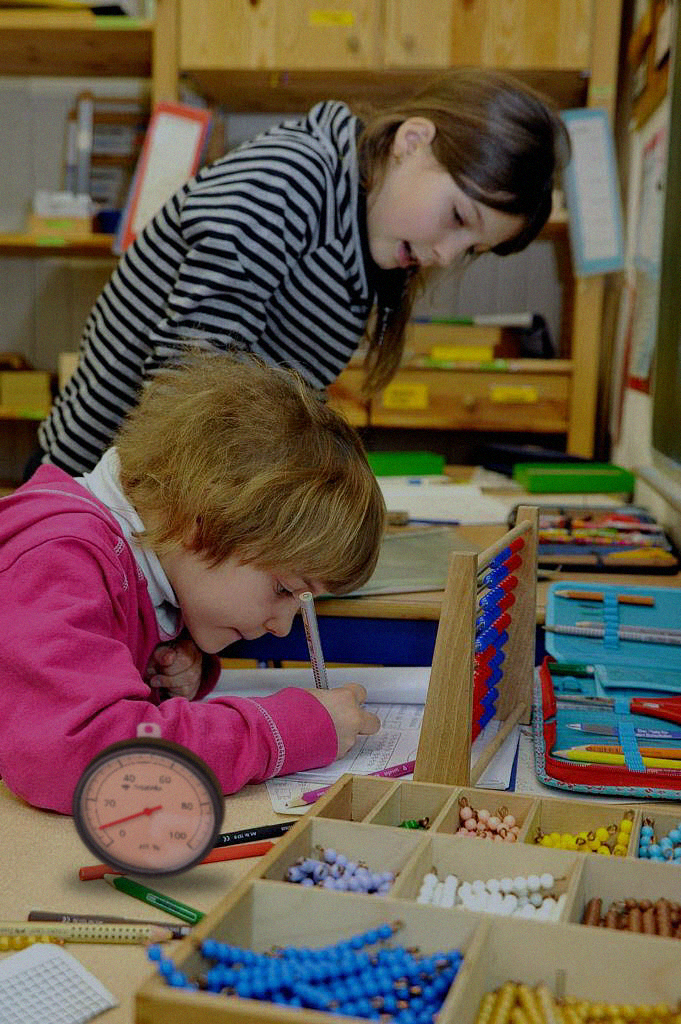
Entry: value=8 unit=%
